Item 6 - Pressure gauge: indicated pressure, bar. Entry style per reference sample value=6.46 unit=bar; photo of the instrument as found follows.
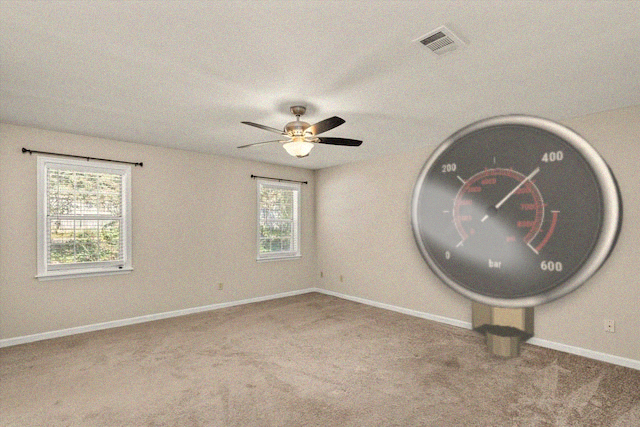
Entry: value=400 unit=bar
